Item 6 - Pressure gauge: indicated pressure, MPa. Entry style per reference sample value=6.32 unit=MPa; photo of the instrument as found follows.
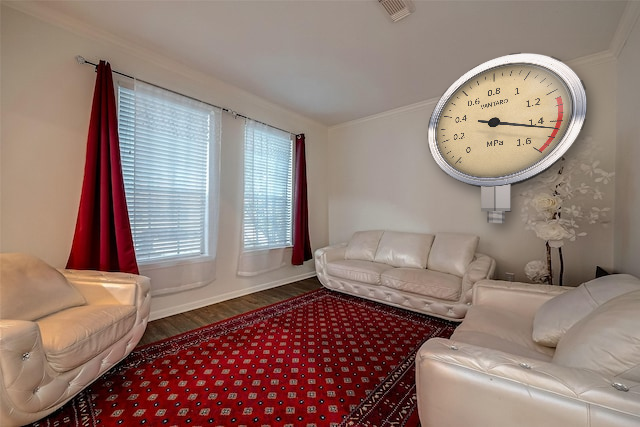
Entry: value=1.45 unit=MPa
